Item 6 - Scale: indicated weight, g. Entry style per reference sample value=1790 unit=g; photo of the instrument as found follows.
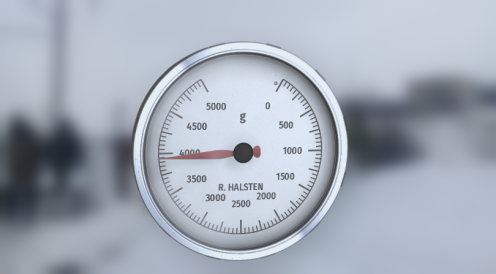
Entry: value=3950 unit=g
